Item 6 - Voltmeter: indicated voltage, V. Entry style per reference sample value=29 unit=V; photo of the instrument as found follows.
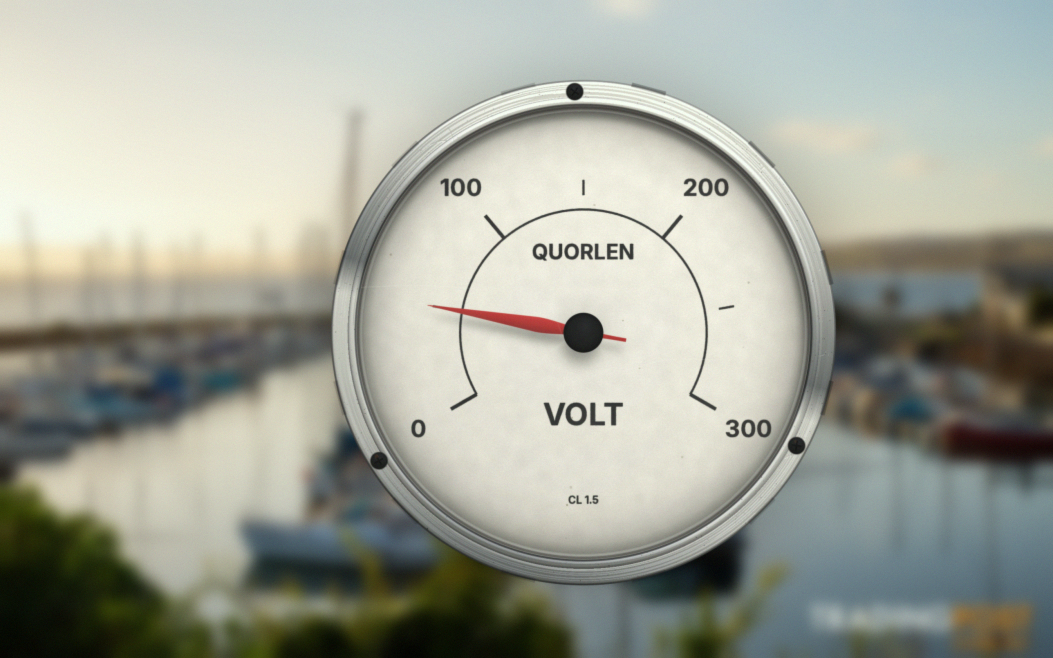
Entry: value=50 unit=V
